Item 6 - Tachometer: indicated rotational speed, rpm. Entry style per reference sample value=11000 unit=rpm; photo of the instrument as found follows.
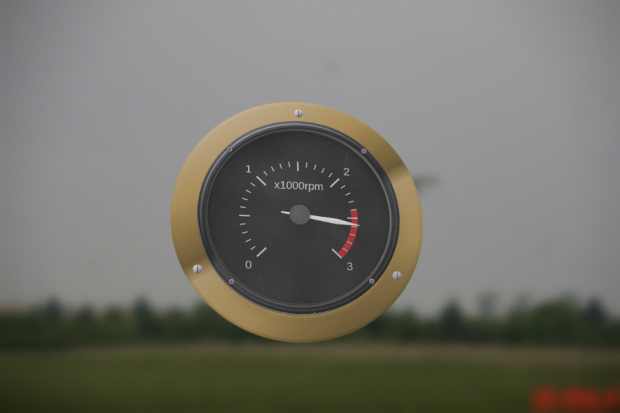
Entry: value=2600 unit=rpm
